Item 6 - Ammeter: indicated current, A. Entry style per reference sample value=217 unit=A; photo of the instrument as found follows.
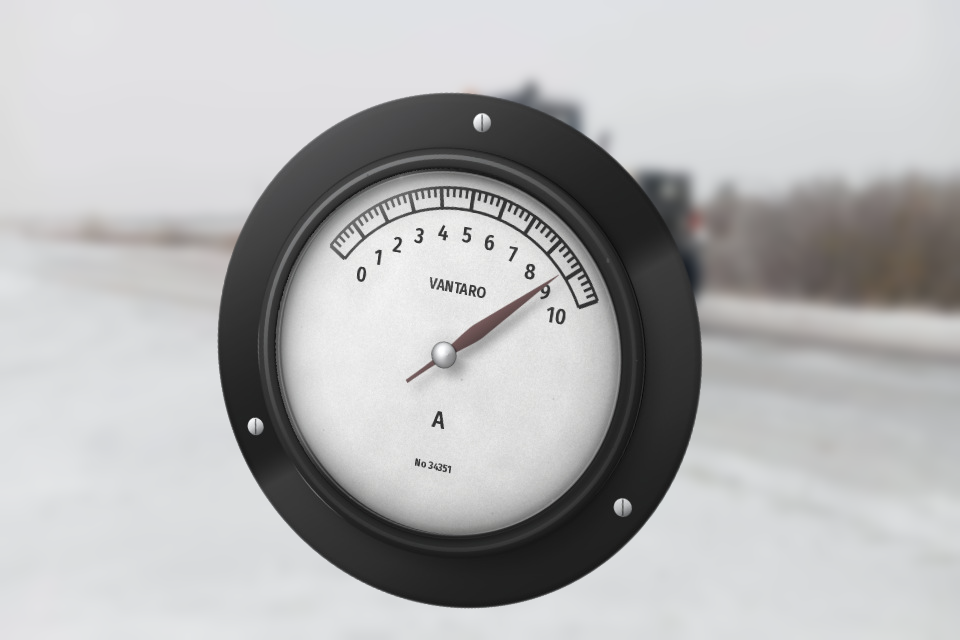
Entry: value=8.8 unit=A
